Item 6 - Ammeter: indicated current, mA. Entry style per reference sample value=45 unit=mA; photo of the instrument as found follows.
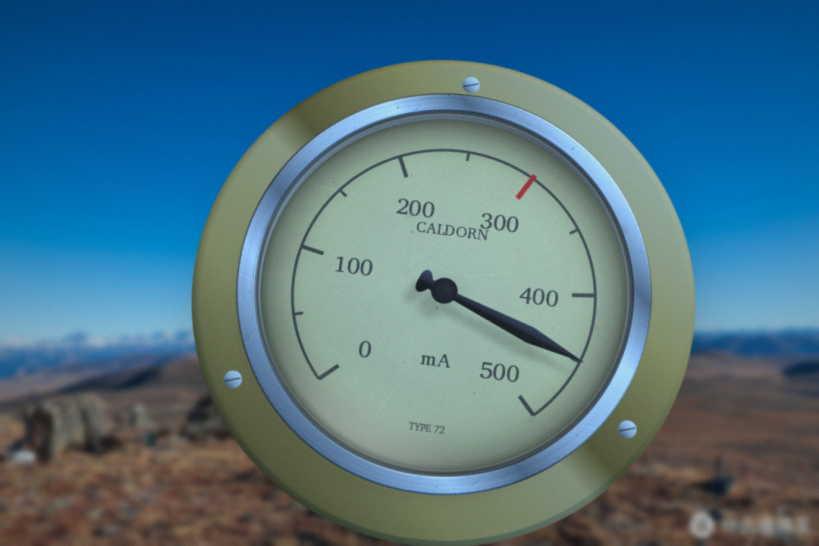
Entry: value=450 unit=mA
